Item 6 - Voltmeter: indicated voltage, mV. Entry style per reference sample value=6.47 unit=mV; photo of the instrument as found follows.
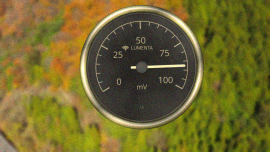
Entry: value=87.5 unit=mV
